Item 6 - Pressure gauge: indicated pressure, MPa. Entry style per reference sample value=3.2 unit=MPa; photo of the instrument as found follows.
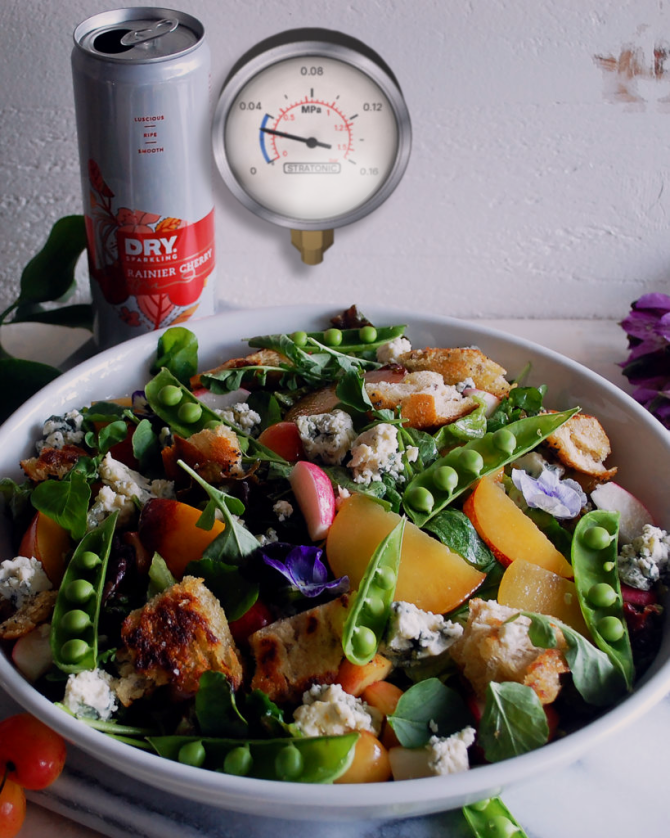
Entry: value=0.03 unit=MPa
